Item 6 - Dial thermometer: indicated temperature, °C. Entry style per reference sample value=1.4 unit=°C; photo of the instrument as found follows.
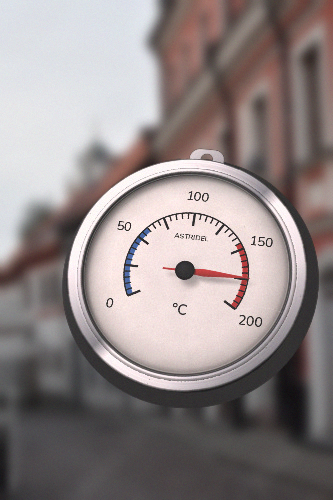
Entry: value=175 unit=°C
